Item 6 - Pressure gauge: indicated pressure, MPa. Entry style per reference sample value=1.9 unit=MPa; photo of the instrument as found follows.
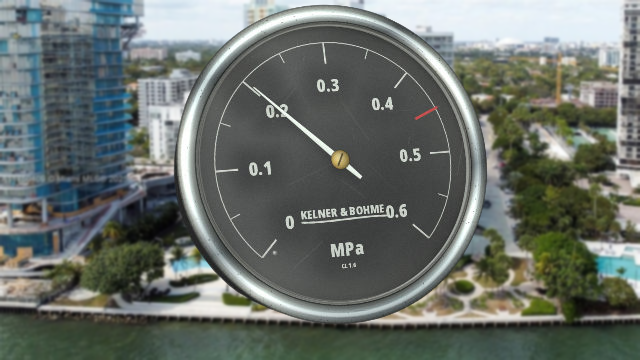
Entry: value=0.2 unit=MPa
